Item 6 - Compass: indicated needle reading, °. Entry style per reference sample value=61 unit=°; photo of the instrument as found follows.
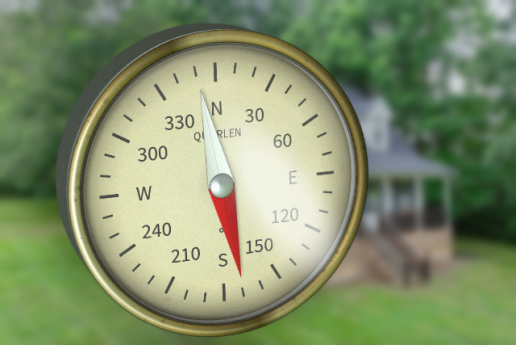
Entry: value=170 unit=°
